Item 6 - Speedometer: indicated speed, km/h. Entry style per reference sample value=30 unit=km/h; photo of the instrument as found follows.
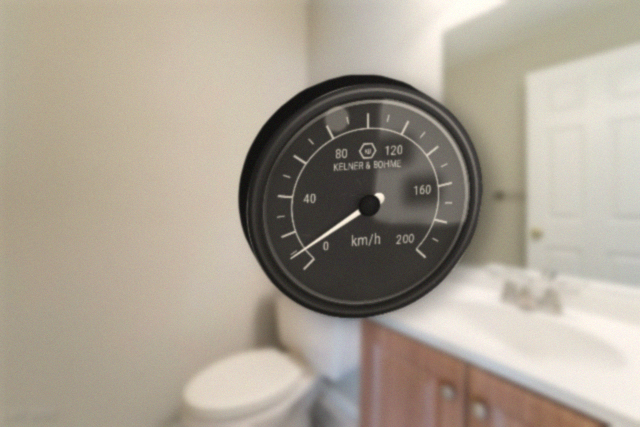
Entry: value=10 unit=km/h
